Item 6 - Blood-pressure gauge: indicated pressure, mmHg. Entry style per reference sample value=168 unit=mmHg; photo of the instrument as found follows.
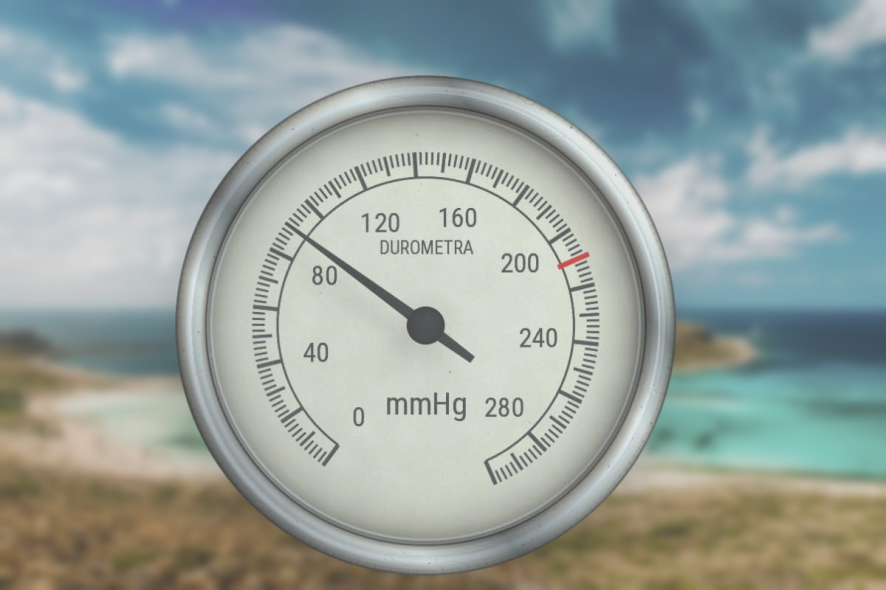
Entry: value=90 unit=mmHg
